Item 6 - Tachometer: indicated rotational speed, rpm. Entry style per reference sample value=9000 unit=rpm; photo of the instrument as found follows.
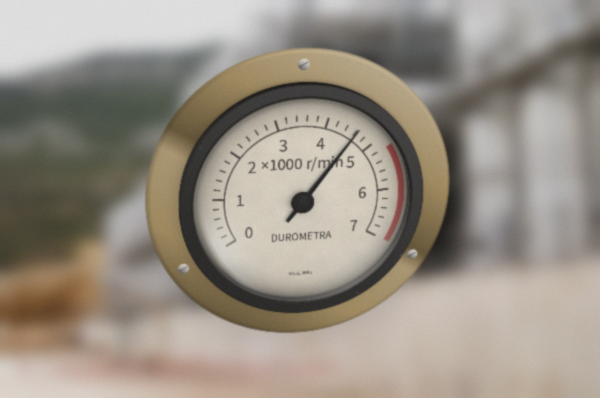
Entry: value=4600 unit=rpm
